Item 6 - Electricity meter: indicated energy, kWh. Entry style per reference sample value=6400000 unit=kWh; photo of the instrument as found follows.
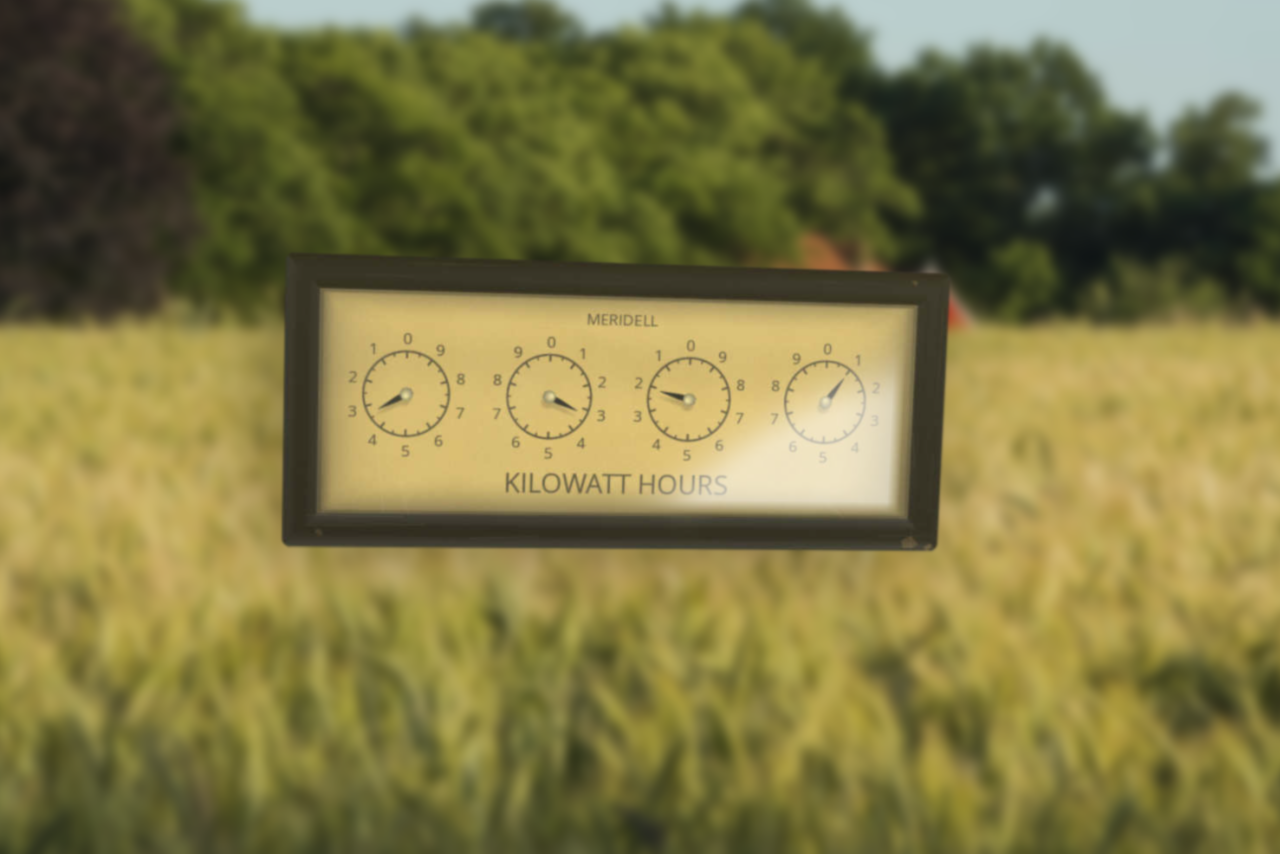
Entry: value=3321 unit=kWh
